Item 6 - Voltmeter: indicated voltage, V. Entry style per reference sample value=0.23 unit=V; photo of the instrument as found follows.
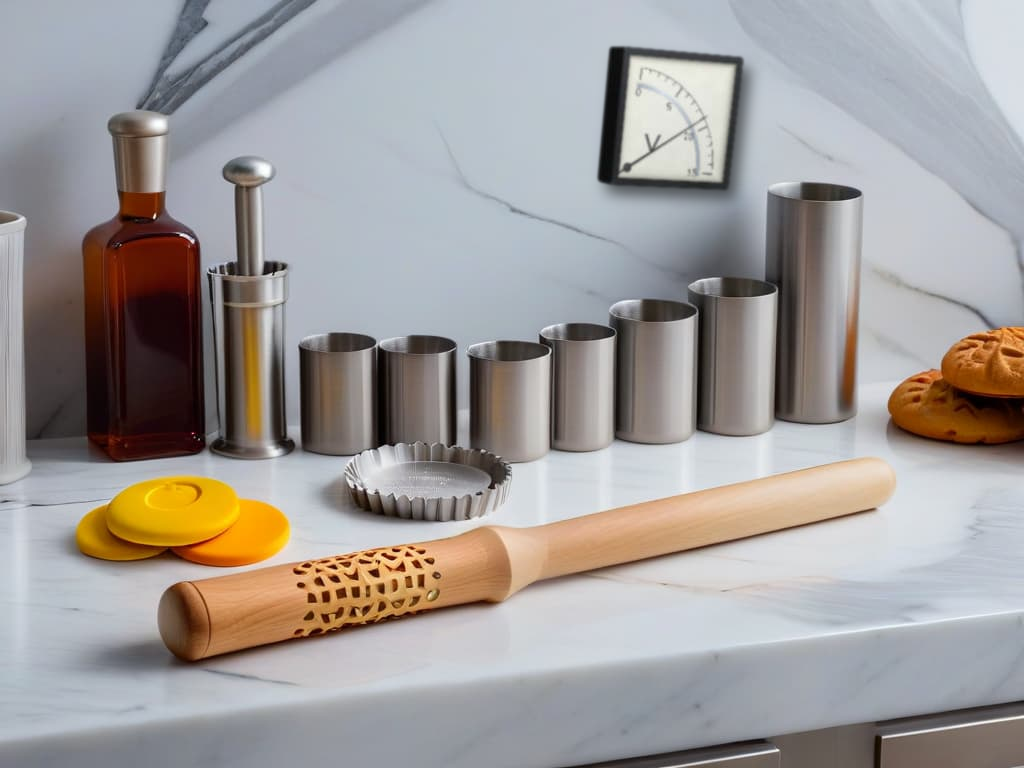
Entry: value=9 unit=V
